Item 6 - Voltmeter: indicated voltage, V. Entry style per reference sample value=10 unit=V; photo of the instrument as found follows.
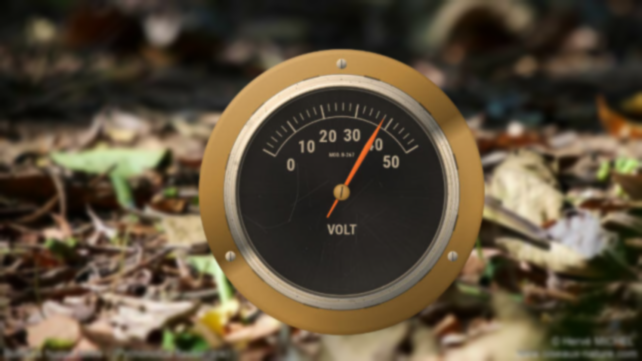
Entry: value=38 unit=V
